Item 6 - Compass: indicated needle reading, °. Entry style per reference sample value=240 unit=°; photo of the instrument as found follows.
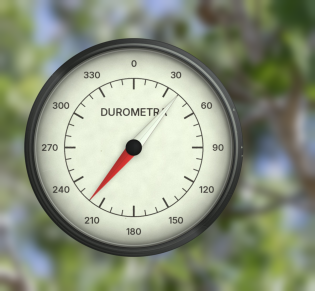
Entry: value=220 unit=°
